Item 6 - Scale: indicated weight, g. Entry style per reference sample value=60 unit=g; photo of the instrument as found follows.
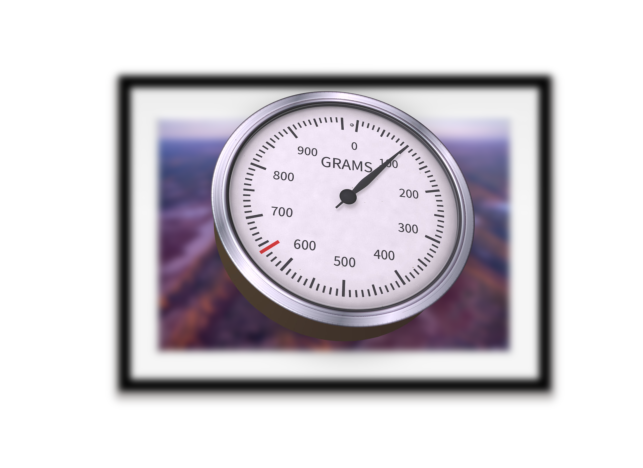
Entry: value=100 unit=g
